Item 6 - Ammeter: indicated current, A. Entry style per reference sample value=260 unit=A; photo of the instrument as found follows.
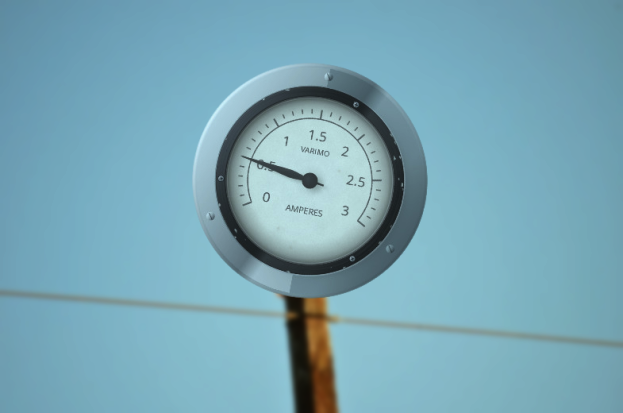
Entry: value=0.5 unit=A
